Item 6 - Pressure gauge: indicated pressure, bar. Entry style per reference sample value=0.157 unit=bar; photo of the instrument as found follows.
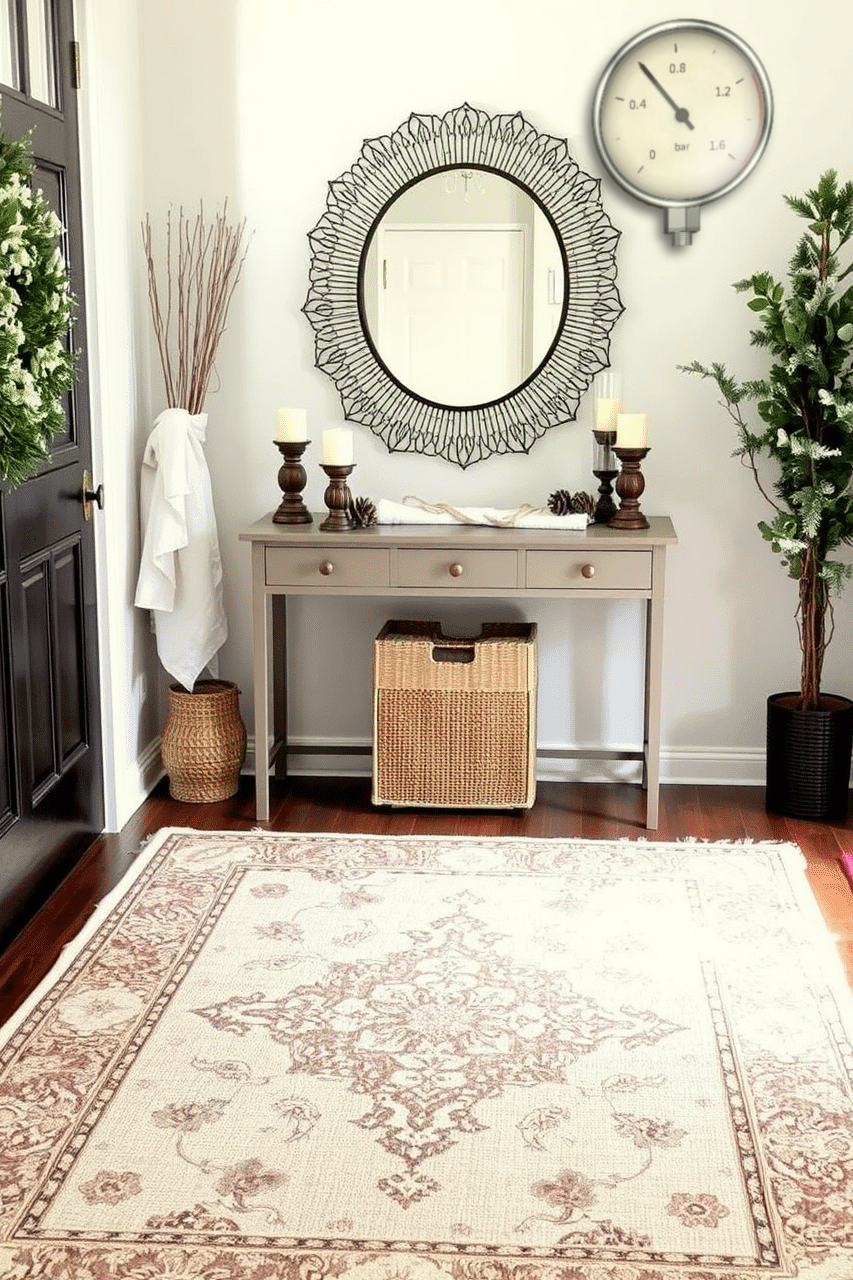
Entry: value=0.6 unit=bar
